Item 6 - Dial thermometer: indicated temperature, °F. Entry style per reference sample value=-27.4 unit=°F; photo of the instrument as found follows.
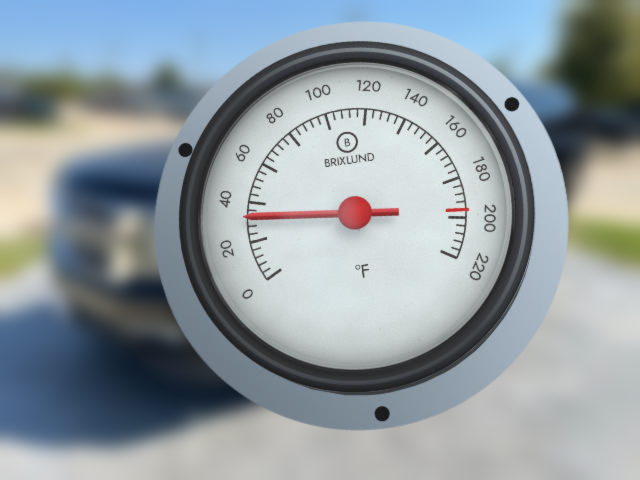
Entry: value=32 unit=°F
